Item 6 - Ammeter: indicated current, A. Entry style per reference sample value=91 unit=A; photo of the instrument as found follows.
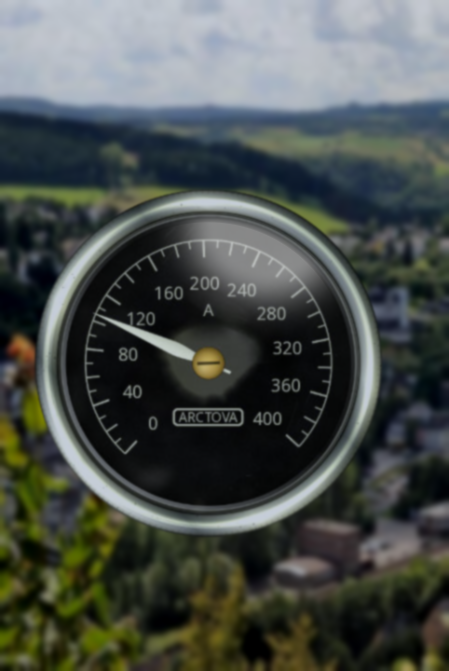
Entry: value=105 unit=A
